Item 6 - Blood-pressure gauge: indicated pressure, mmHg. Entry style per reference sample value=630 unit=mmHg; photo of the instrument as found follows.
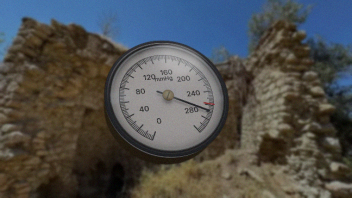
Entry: value=270 unit=mmHg
